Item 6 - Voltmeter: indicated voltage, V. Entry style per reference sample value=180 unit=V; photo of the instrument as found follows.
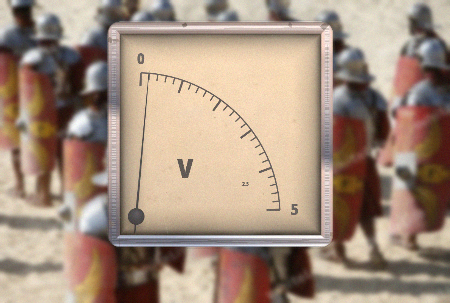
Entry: value=0.2 unit=V
